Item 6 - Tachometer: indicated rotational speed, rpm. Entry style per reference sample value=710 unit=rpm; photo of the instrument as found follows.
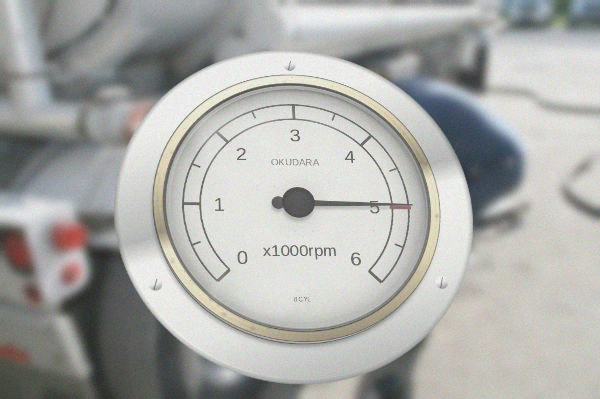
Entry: value=5000 unit=rpm
